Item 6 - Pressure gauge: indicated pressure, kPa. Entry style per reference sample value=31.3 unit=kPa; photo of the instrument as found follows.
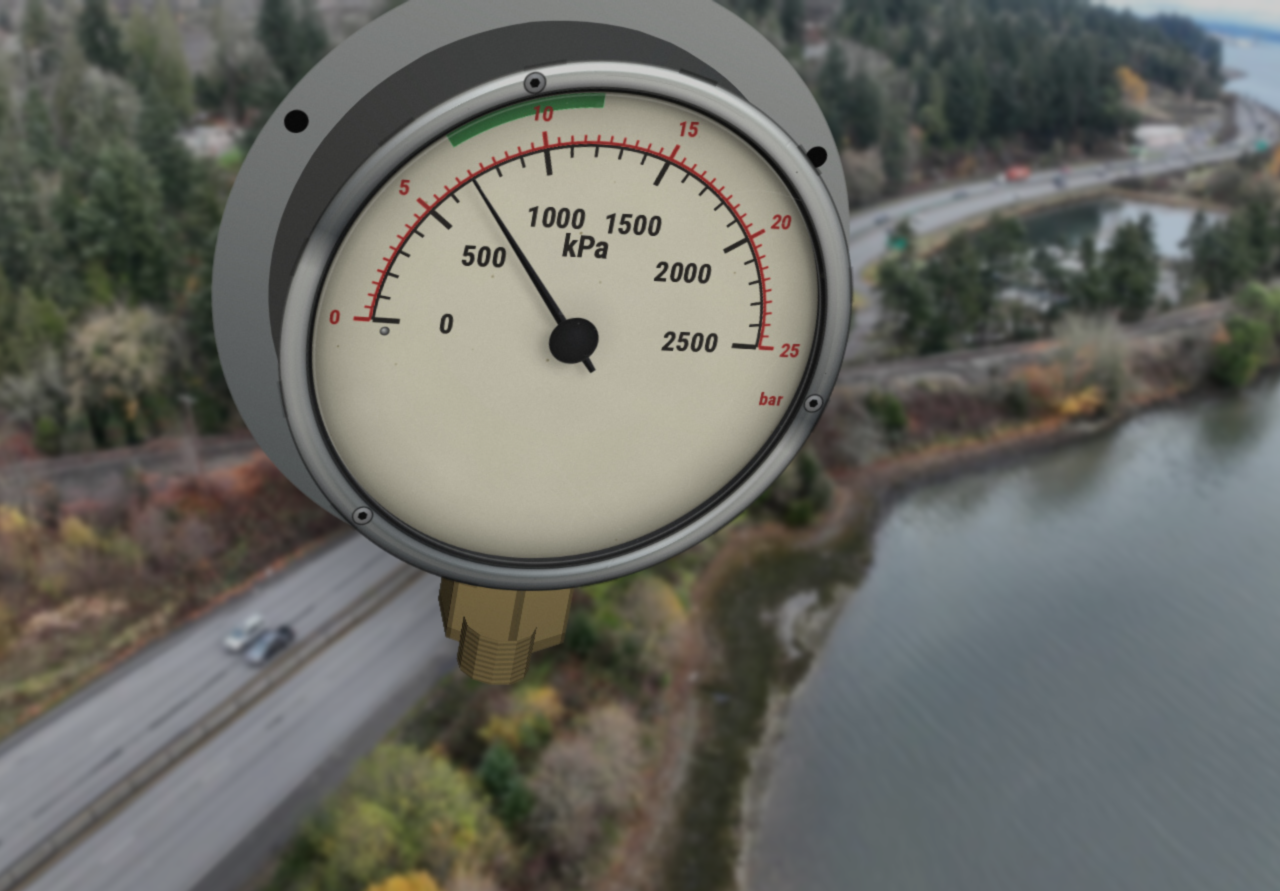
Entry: value=700 unit=kPa
